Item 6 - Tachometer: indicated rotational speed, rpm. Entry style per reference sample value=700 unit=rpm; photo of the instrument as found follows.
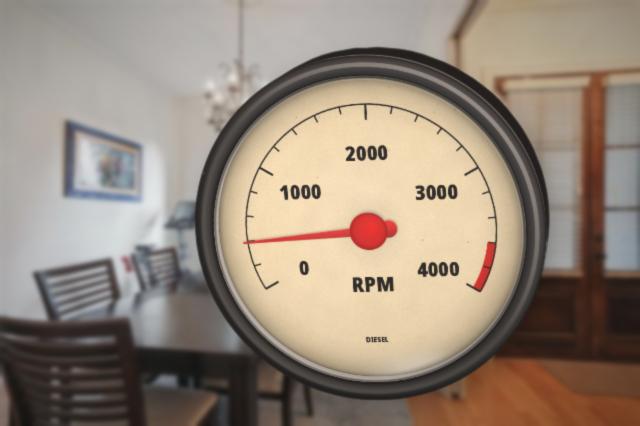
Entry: value=400 unit=rpm
